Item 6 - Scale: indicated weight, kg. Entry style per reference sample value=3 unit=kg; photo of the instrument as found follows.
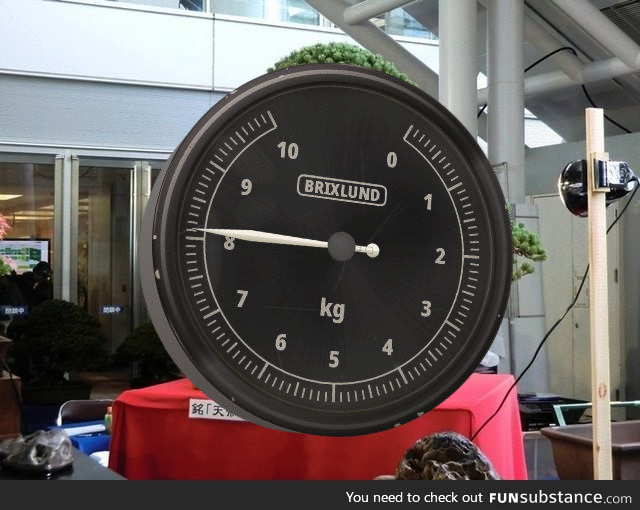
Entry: value=8.1 unit=kg
